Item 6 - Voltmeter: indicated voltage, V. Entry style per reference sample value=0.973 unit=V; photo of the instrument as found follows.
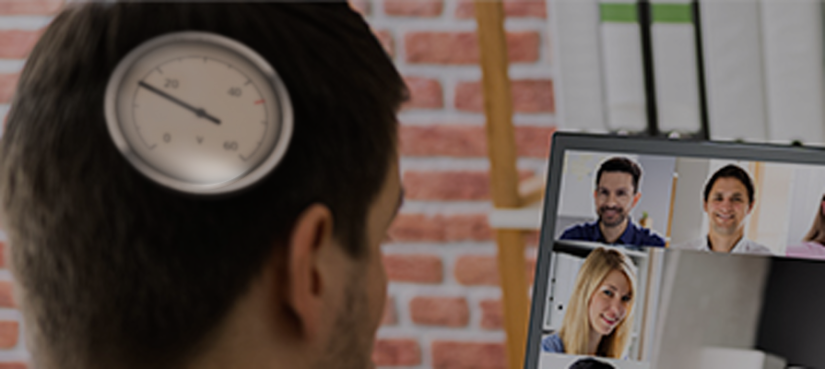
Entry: value=15 unit=V
